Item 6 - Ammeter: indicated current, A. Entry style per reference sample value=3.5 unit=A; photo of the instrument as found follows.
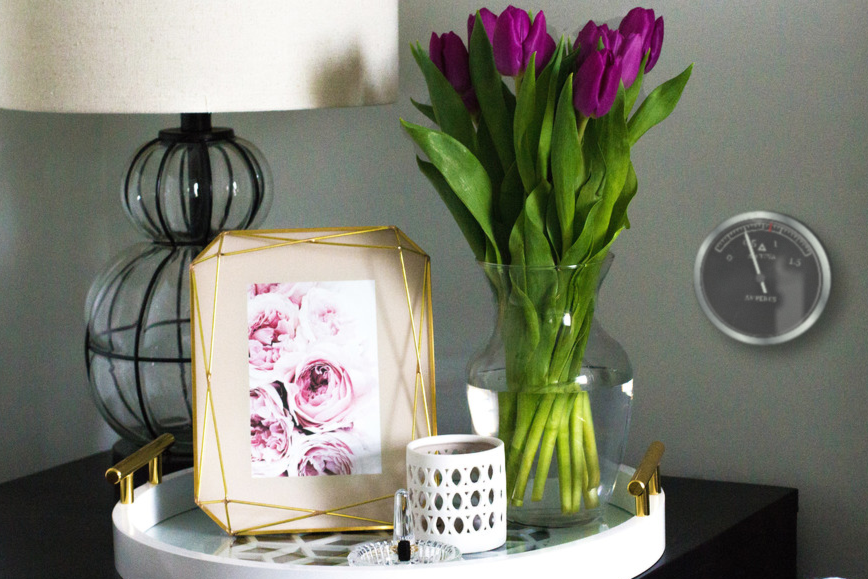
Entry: value=0.5 unit=A
